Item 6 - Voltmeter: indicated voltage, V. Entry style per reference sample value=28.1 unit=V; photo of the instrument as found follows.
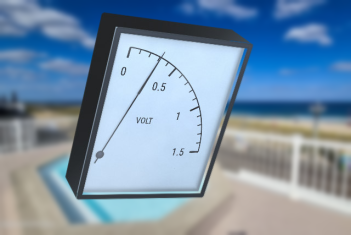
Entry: value=0.3 unit=V
